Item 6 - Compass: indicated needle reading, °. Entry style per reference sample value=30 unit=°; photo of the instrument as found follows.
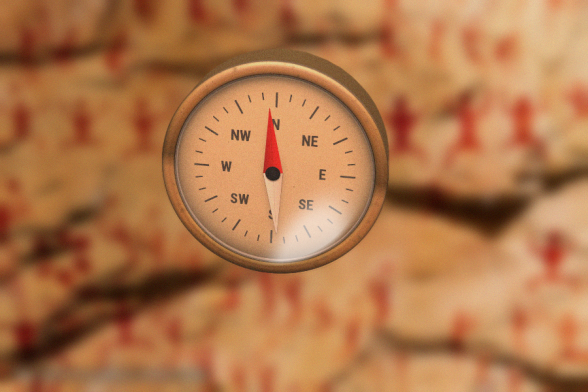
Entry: value=355 unit=°
